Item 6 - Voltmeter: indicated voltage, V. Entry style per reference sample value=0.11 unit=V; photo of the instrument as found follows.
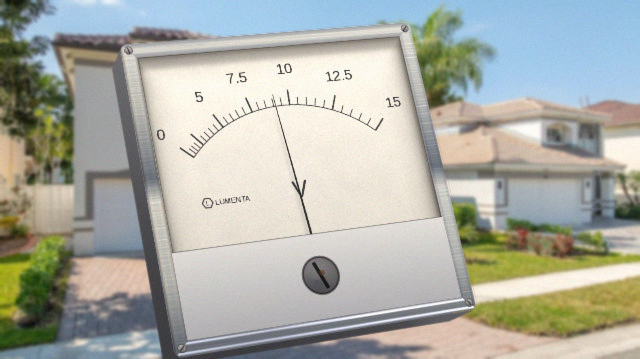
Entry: value=9 unit=V
